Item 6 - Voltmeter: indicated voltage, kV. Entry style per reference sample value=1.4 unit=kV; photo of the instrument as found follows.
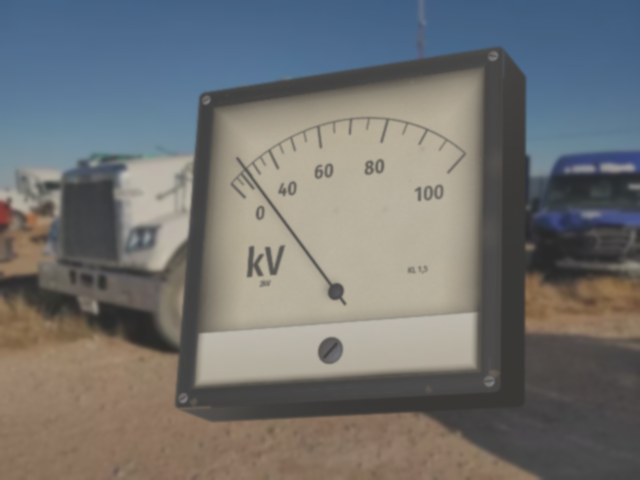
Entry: value=25 unit=kV
